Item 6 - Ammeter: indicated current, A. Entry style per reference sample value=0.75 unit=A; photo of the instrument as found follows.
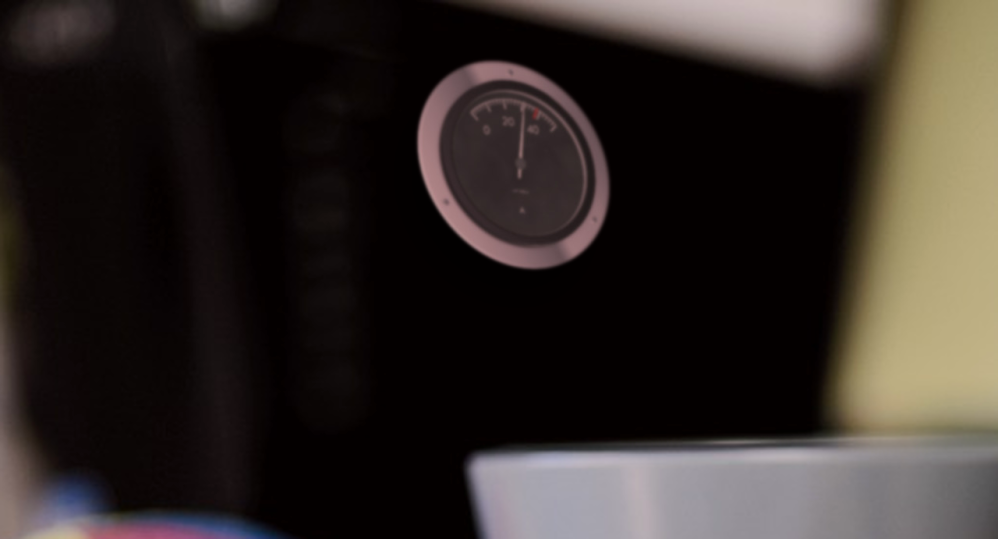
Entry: value=30 unit=A
